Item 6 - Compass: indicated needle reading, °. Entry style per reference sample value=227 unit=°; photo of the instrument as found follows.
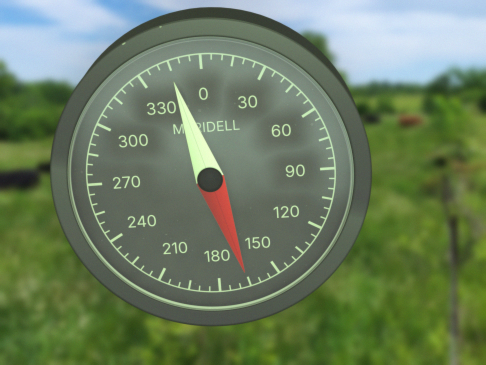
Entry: value=165 unit=°
